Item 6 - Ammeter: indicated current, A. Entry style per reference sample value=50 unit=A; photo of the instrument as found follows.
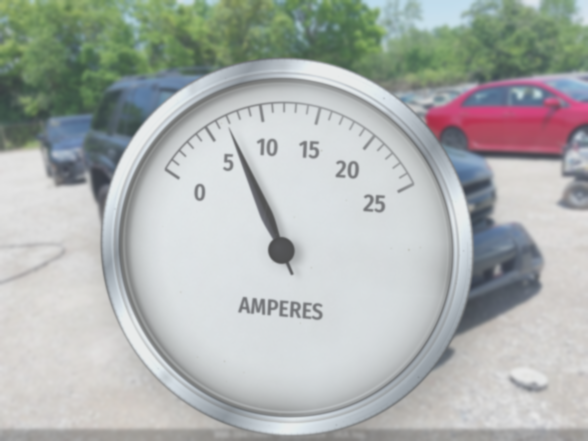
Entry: value=7 unit=A
